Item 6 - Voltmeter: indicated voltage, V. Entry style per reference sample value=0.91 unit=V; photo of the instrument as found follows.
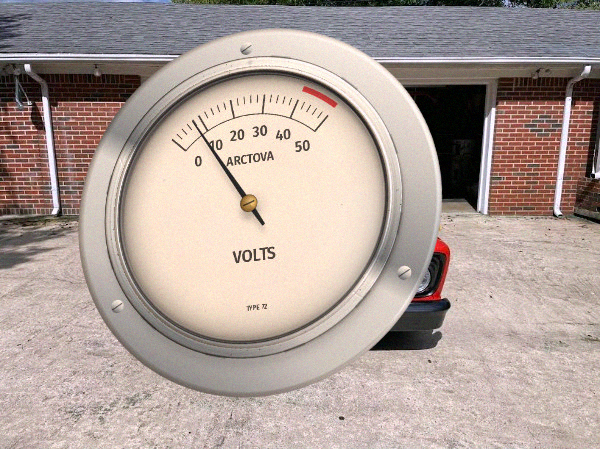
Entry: value=8 unit=V
